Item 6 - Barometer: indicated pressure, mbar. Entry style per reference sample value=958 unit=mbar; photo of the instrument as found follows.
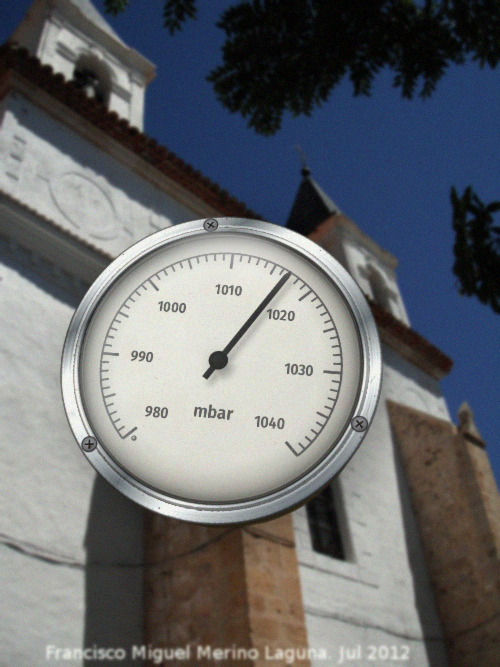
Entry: value=1017 unit=mbar
